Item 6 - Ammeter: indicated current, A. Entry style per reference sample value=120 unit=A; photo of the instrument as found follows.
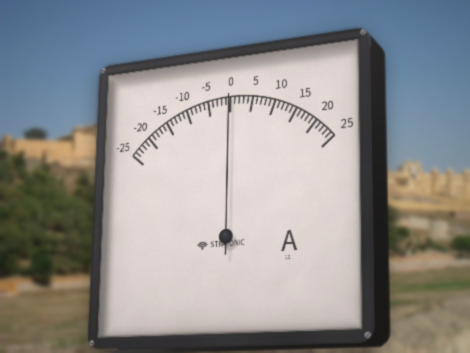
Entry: value=0 unit=A
